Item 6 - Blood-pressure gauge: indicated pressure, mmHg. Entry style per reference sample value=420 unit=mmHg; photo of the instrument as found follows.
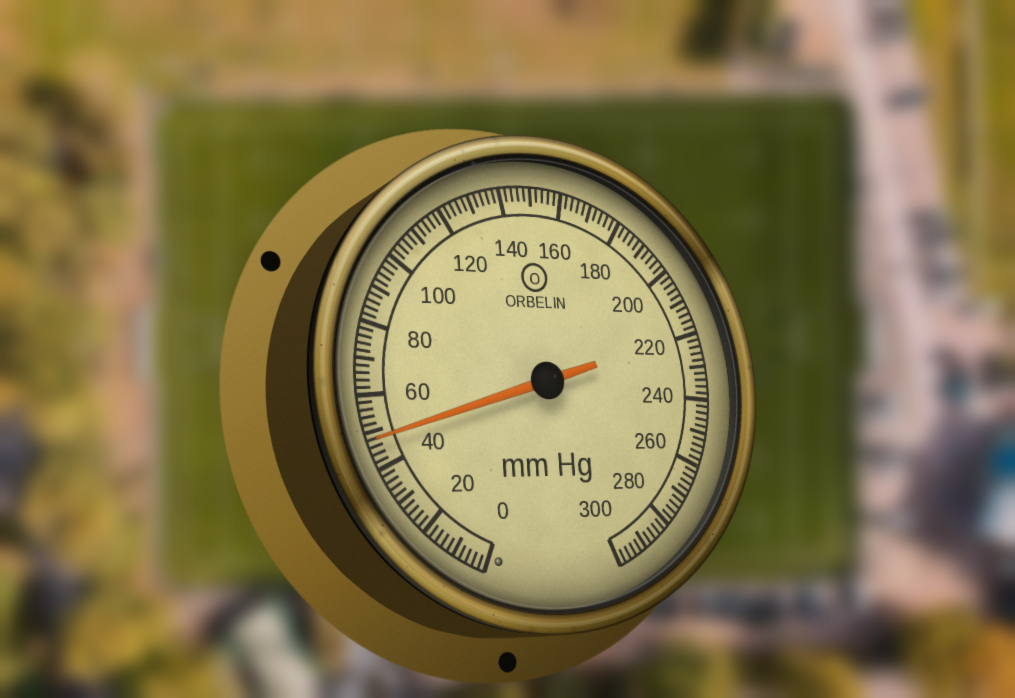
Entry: value=48 unit=mmHg
